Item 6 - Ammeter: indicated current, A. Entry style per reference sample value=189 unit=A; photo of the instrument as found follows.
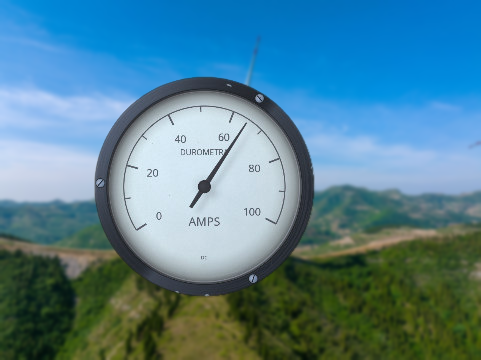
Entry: value=65 unit=A
